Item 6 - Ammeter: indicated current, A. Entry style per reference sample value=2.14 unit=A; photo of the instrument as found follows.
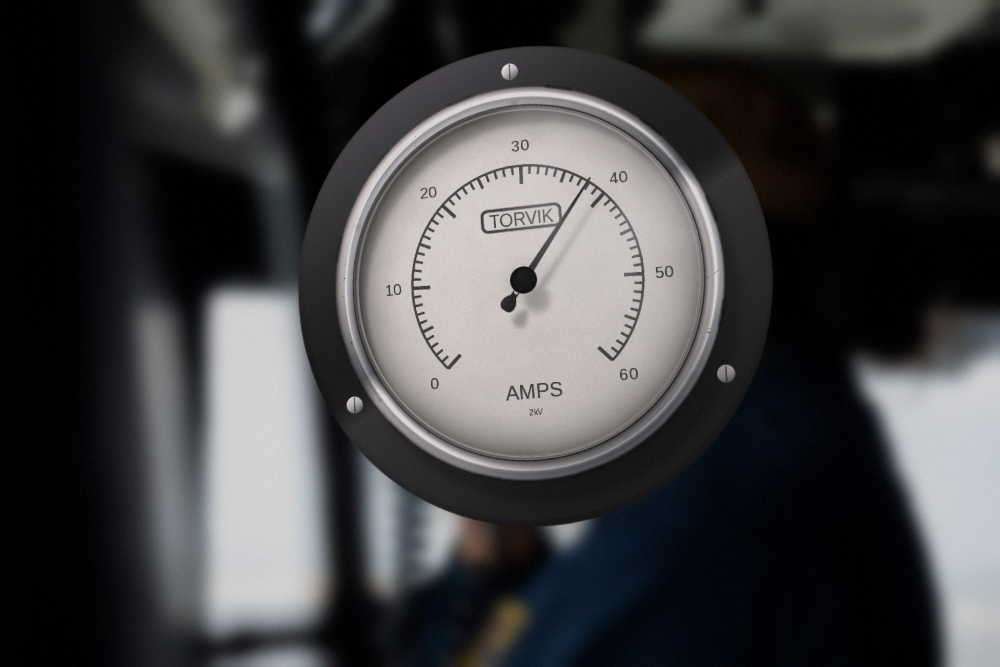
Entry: value=38 unit=A
